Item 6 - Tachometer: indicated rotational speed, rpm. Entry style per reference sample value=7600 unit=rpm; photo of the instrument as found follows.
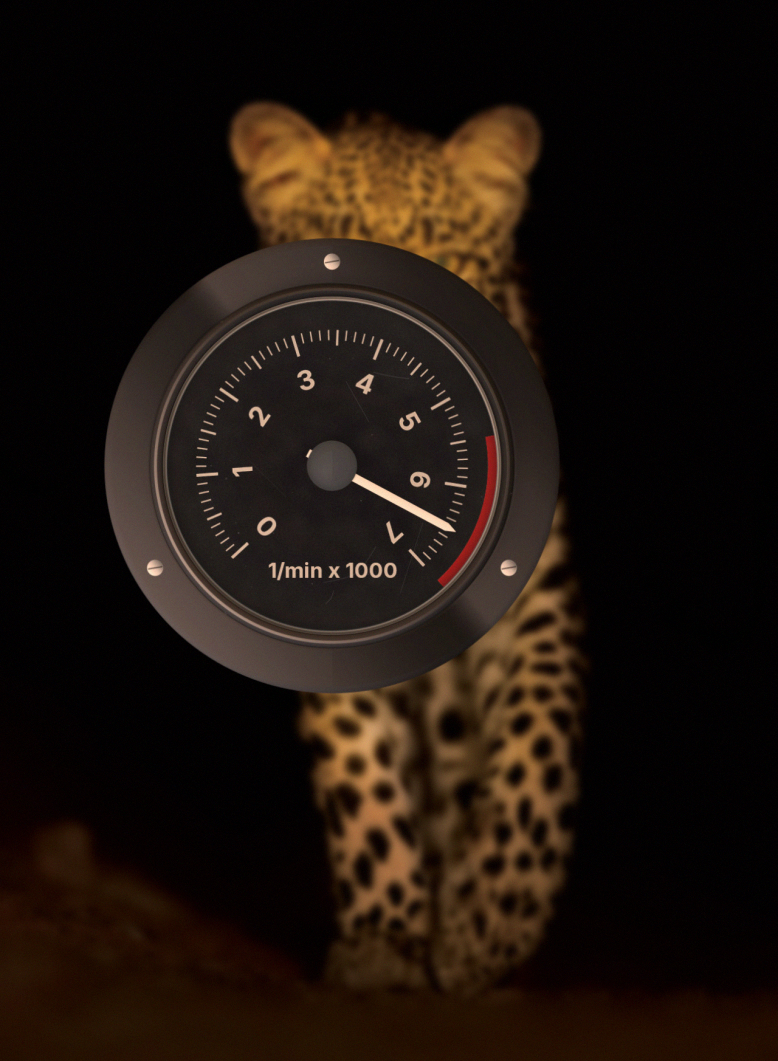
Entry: value=6500 unit=rpm
